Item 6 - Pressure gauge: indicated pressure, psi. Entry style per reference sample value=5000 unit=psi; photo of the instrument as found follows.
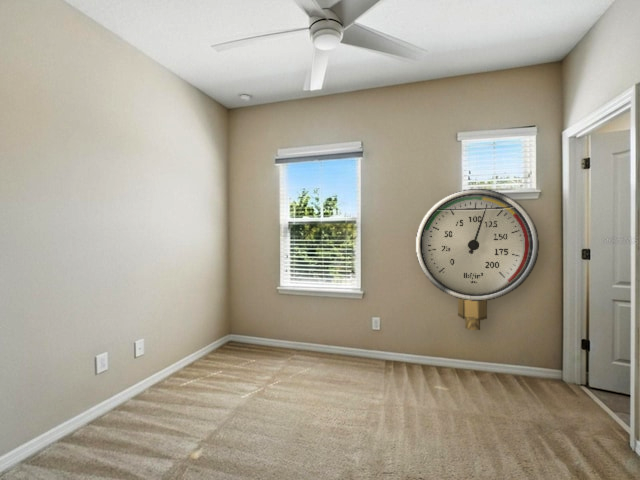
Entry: value=110 unit=psi
